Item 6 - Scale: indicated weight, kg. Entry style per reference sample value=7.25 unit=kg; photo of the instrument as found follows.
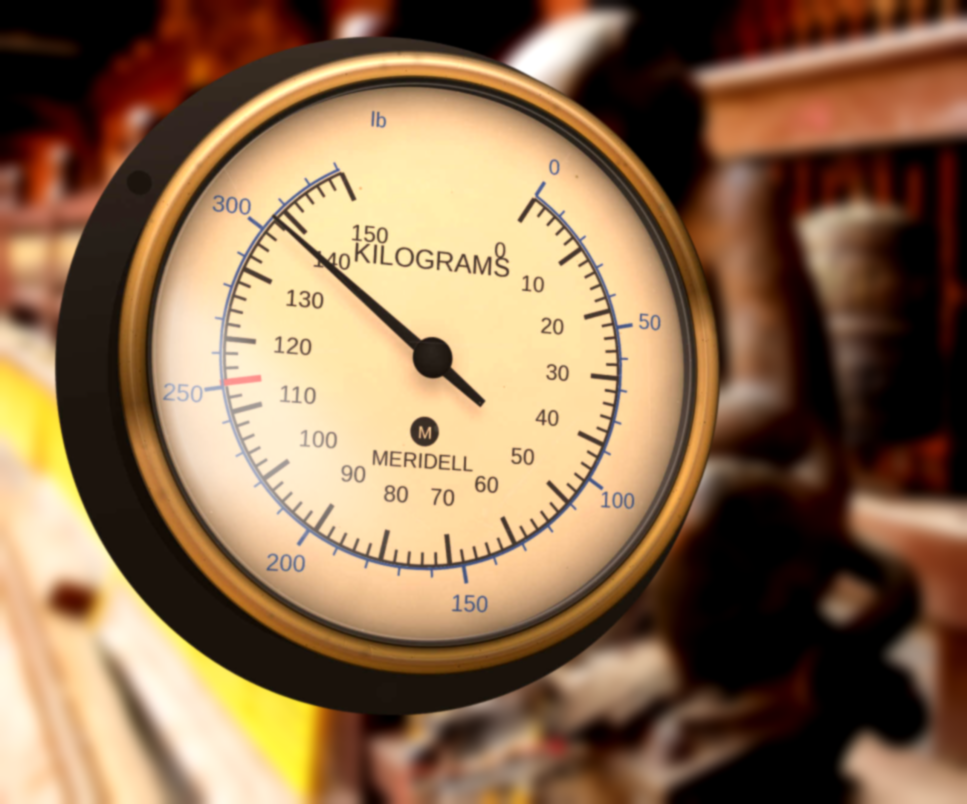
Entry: value=138 unit=kg
